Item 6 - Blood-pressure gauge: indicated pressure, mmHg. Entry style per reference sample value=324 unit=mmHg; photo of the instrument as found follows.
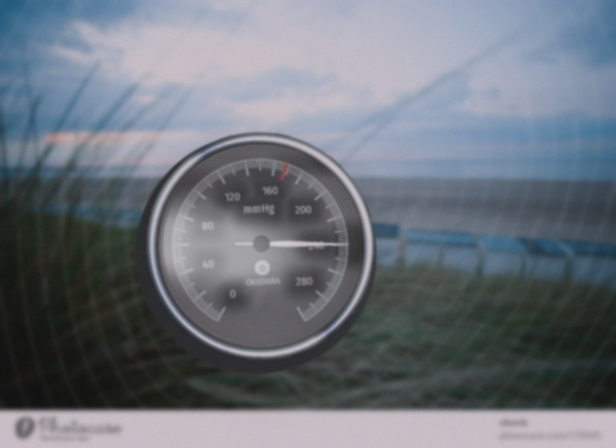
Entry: value=240 unit=mmHg
